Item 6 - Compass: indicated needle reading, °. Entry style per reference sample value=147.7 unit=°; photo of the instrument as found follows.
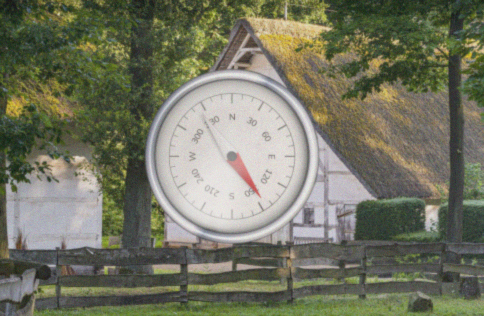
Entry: value=145 unit=°
